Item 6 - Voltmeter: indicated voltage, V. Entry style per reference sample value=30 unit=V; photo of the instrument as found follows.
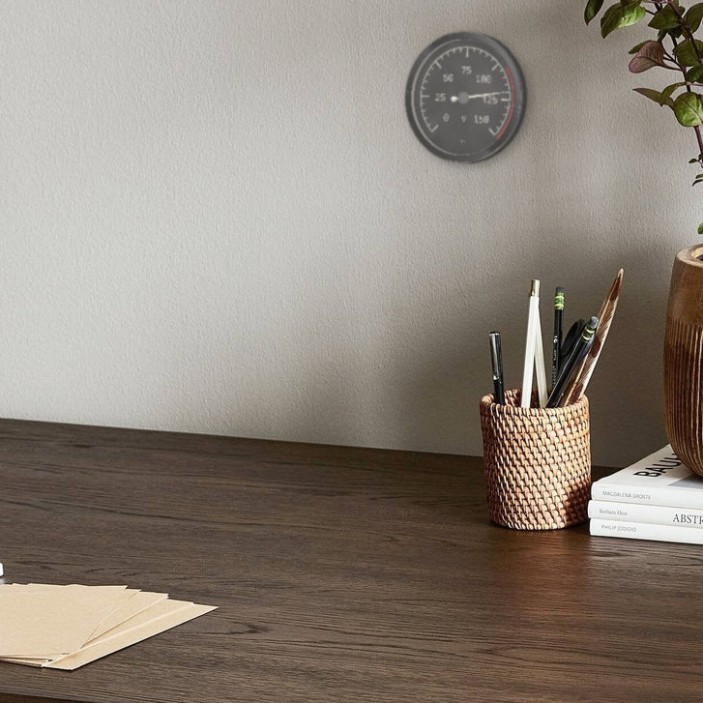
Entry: value=120 unit=V
